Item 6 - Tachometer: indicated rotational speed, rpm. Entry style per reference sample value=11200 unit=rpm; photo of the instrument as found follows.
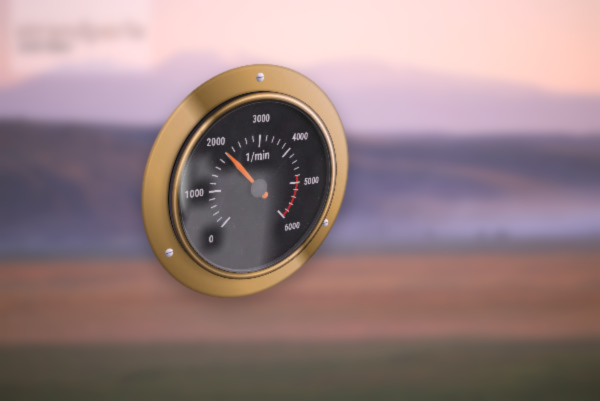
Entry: value=2000 unit=rpm
